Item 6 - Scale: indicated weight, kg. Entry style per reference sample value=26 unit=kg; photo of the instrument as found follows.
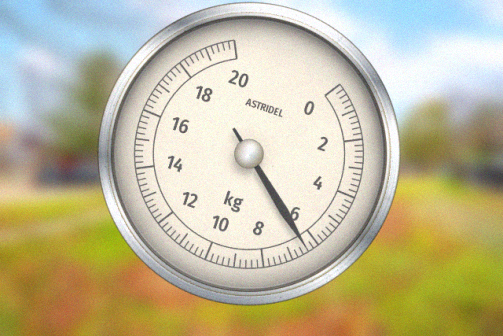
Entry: value=6.4 unit=kg
